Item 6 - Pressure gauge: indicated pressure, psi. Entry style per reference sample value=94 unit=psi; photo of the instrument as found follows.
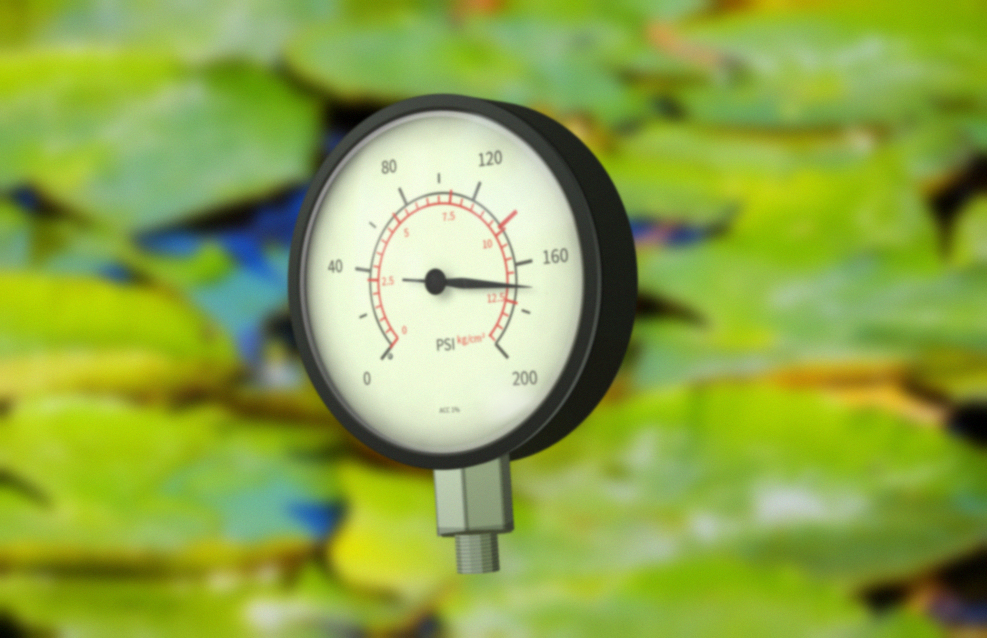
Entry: value=170 unit=psi
